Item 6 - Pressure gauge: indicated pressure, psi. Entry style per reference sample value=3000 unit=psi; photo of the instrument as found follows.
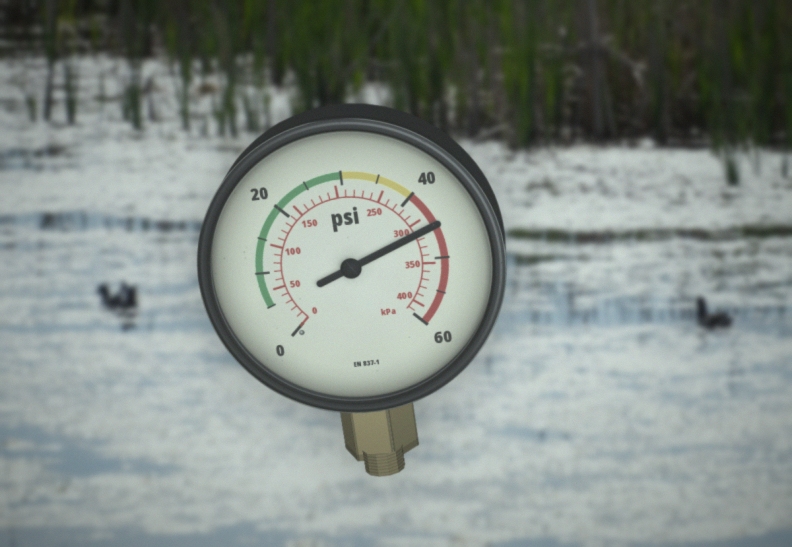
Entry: value=45 unit=psi
